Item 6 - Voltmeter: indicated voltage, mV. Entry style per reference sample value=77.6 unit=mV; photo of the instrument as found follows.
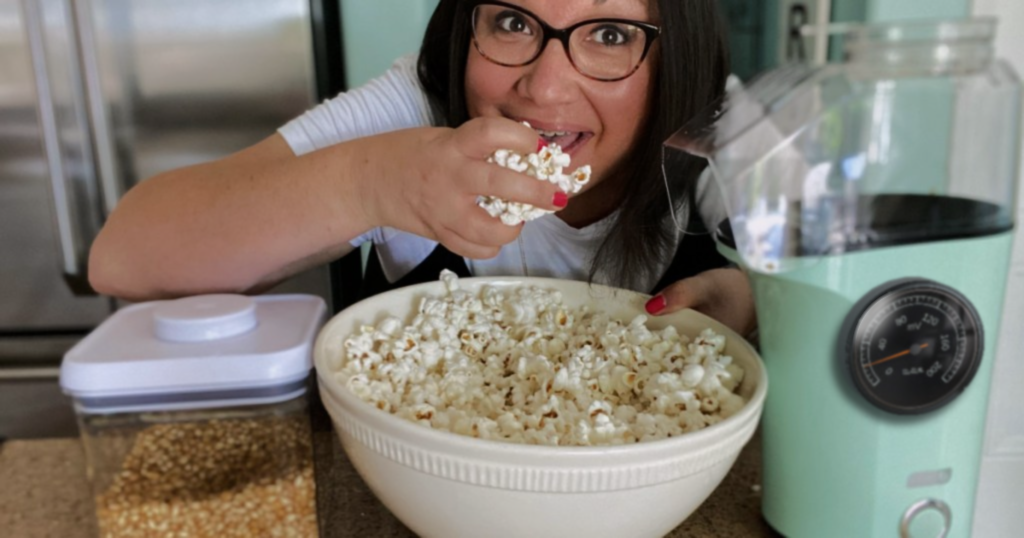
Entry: value=20 unit=mV
